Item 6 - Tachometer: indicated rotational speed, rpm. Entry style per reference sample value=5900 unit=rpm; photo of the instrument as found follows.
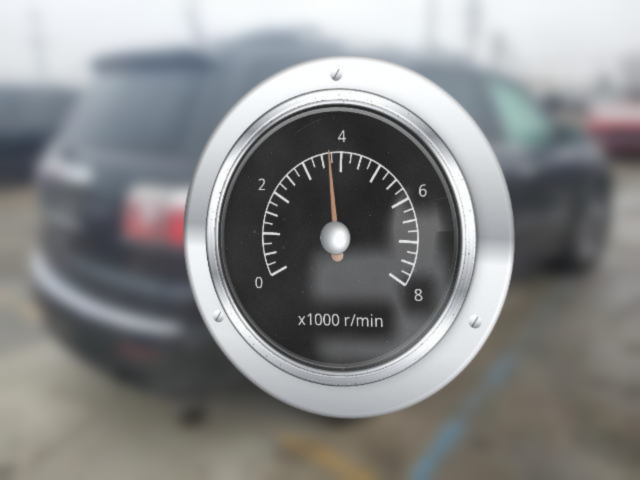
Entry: value=3750 unit=rpm
